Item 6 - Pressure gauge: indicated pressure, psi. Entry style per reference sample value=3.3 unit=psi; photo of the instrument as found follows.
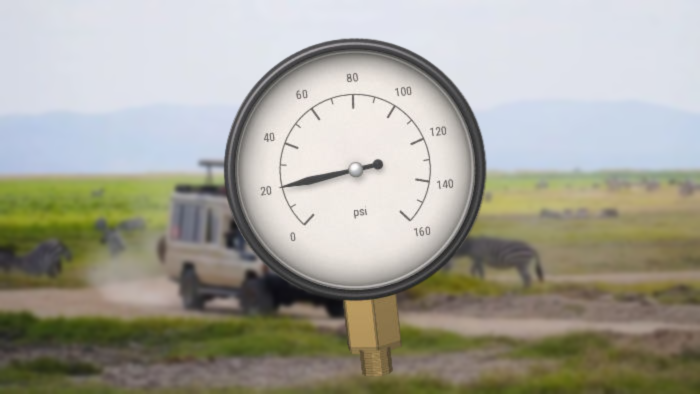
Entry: value=20 unit=psi
